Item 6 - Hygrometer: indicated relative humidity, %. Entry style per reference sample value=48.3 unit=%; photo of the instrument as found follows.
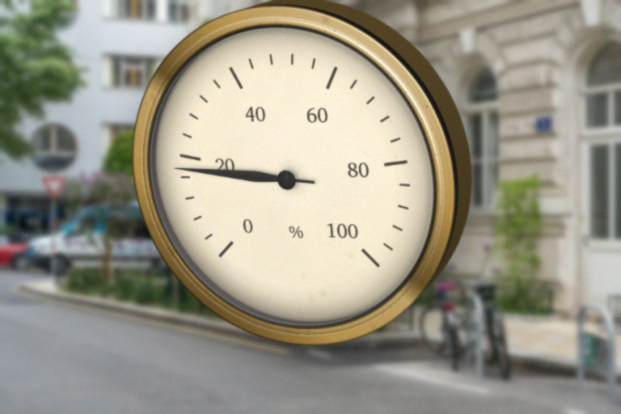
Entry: value=18 unit=%
